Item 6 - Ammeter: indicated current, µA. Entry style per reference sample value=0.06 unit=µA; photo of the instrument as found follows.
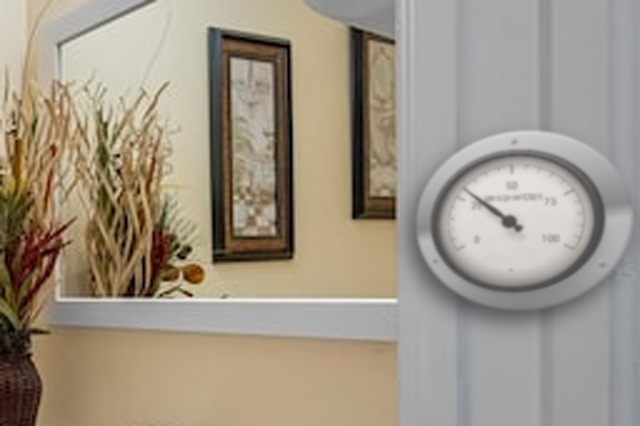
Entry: value=30 unit=µA
